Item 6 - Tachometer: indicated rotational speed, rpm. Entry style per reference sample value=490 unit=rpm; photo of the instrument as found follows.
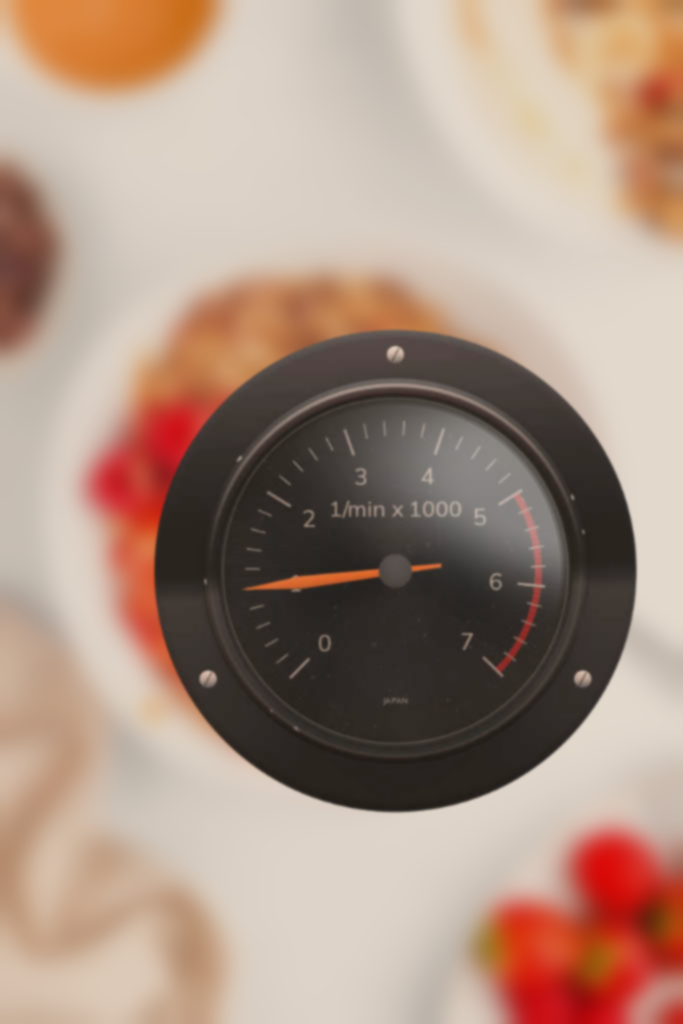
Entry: value=1000 unit=rpm
